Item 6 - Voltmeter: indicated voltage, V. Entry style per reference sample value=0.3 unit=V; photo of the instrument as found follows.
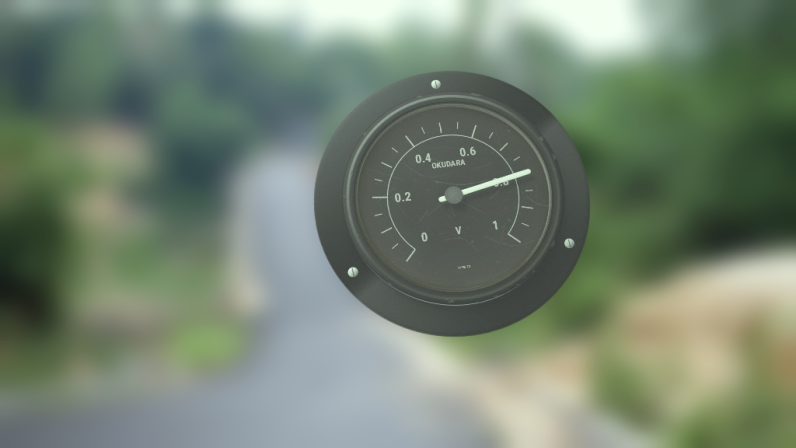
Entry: value=0.8 unit=V
